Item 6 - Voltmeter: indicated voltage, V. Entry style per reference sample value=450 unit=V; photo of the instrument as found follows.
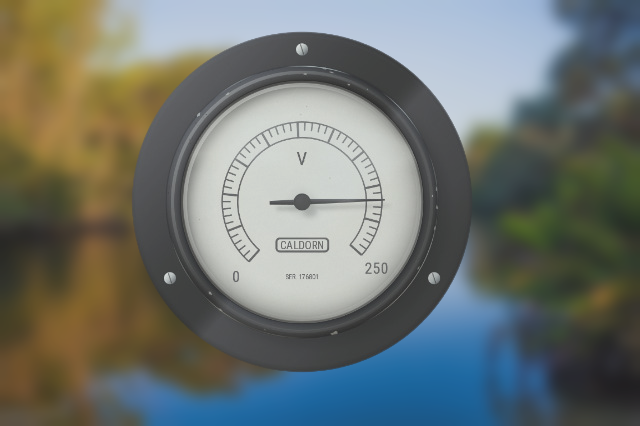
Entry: value=210 unit=V
